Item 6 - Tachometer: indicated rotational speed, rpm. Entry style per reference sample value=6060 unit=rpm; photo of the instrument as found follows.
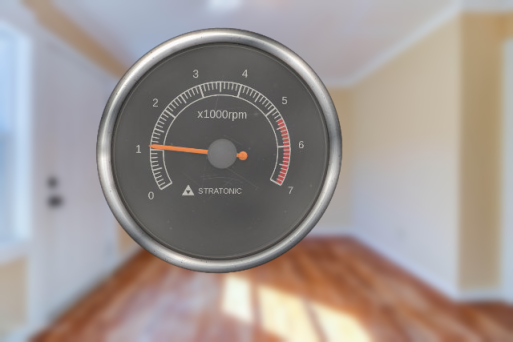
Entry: value=1100 unit=rpm
